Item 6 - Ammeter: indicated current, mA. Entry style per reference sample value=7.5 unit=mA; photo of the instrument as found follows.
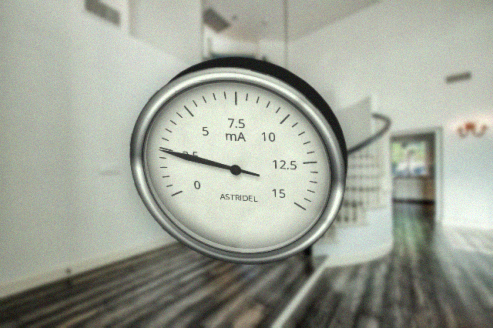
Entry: value=2.5 unit=mA
